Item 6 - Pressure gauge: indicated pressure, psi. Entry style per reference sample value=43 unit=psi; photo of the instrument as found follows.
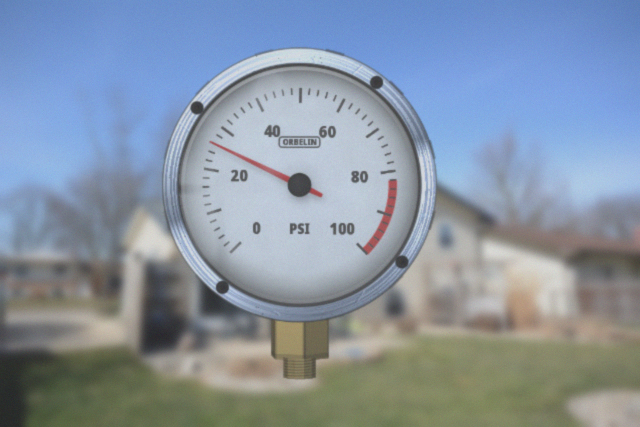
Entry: value=26 unit=psi
